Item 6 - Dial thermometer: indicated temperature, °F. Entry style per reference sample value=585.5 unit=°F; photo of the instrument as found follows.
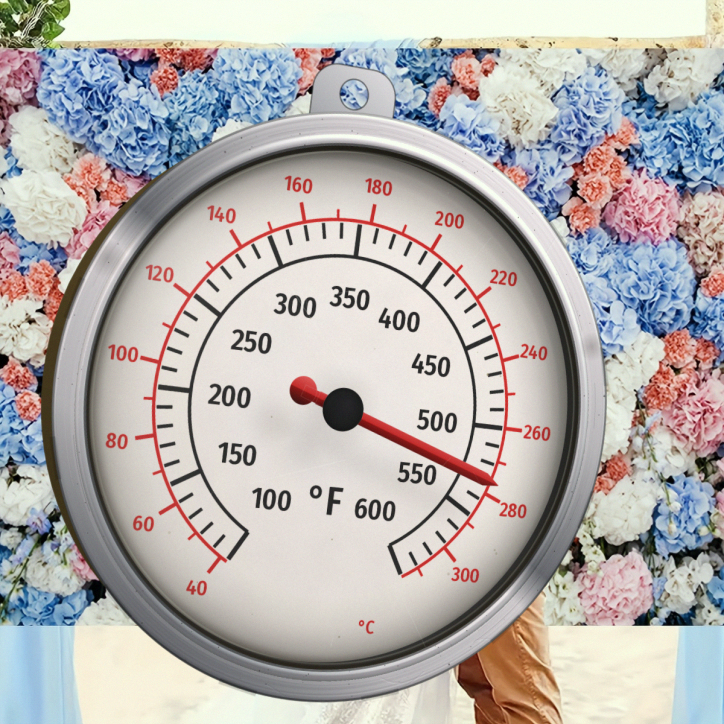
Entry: value=530 unit=°F
